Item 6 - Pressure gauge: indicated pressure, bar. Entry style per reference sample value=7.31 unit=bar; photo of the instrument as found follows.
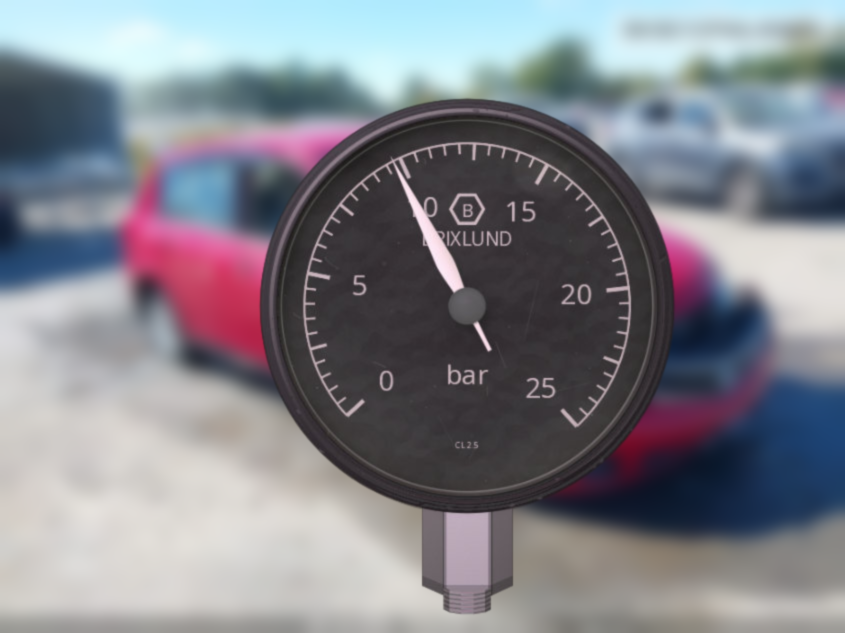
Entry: value=9.75 unit=bar
